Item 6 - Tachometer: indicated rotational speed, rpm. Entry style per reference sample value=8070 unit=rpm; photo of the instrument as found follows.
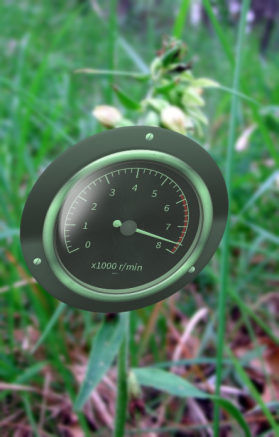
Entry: value=7600 unit=rpm
